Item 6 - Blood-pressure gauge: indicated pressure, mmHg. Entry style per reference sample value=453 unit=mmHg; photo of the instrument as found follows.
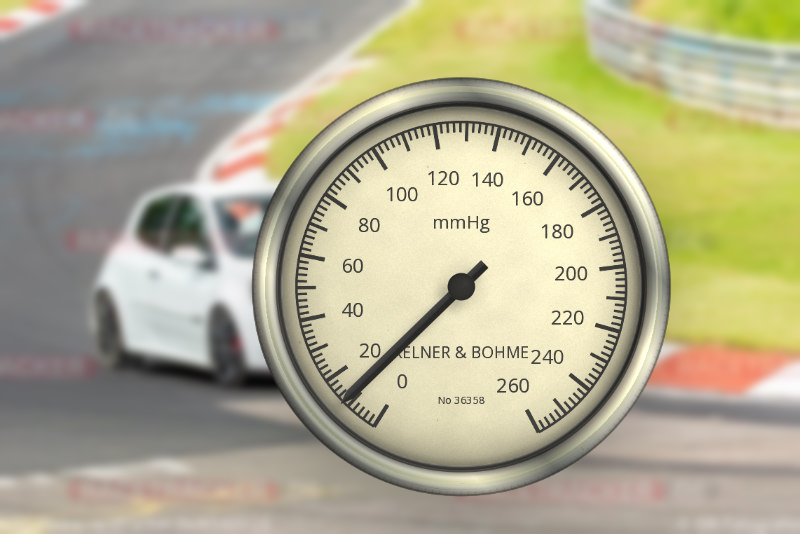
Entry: value=12 unit=mmHg
